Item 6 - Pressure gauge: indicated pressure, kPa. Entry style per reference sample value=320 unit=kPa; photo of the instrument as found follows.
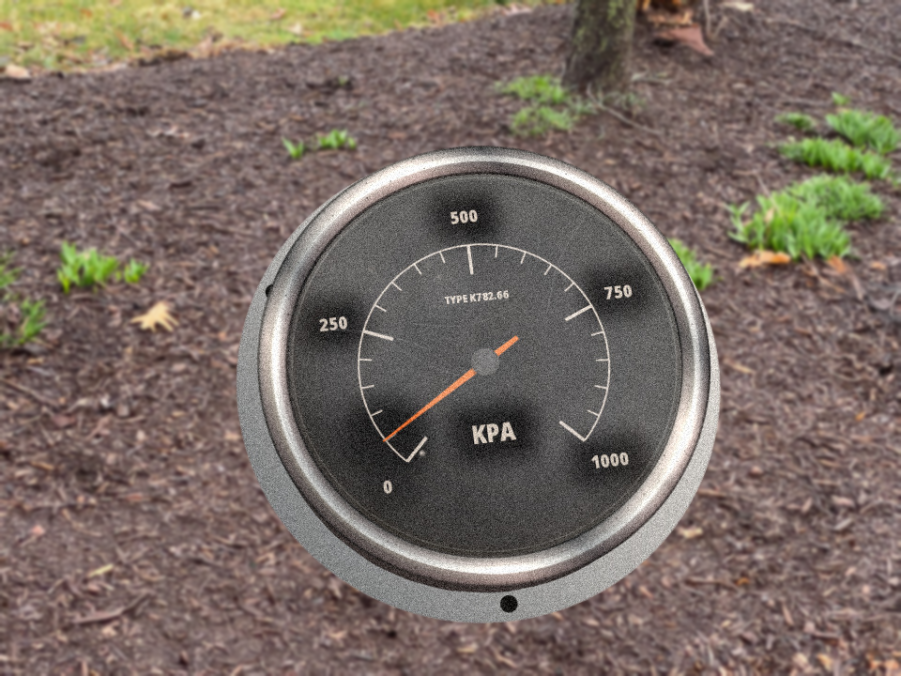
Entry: value=50 unit=kPa
